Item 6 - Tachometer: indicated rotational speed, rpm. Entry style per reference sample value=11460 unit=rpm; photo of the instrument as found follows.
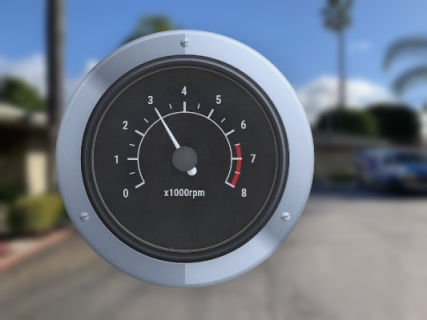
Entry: value=3000 unit=rpm
